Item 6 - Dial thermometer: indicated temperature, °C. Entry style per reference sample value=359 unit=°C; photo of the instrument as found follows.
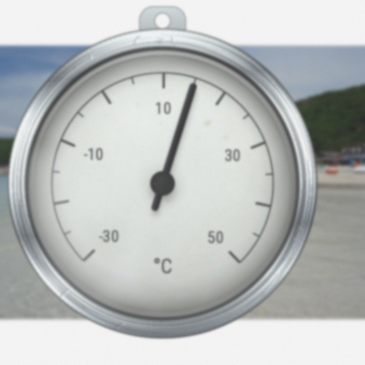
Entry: value=15 unit=°C
